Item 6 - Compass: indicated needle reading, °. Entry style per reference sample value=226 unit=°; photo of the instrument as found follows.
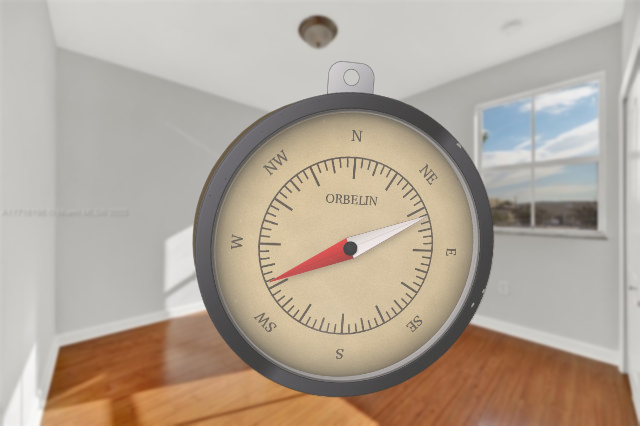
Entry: value=245 unit=°
